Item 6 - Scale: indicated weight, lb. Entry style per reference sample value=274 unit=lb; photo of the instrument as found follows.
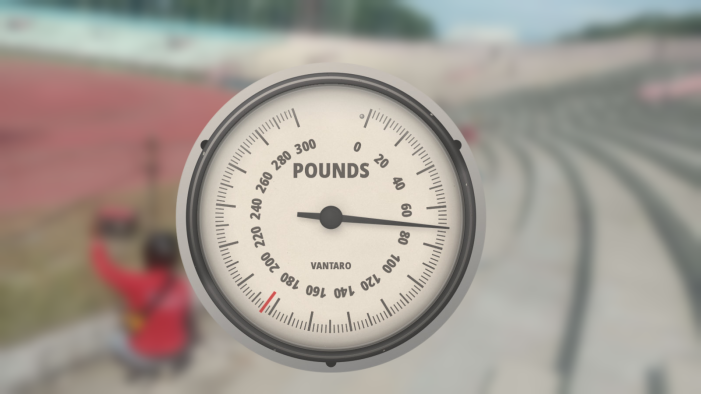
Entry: value=70 unit=lb
